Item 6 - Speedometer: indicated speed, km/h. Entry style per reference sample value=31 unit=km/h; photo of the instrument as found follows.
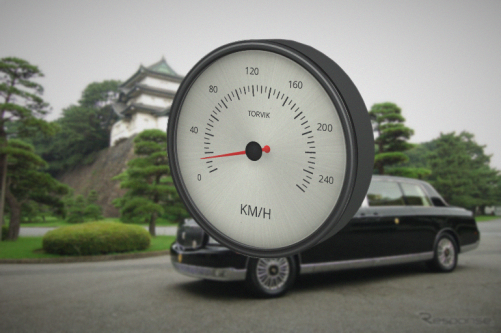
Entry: value=15 unit=km/h
